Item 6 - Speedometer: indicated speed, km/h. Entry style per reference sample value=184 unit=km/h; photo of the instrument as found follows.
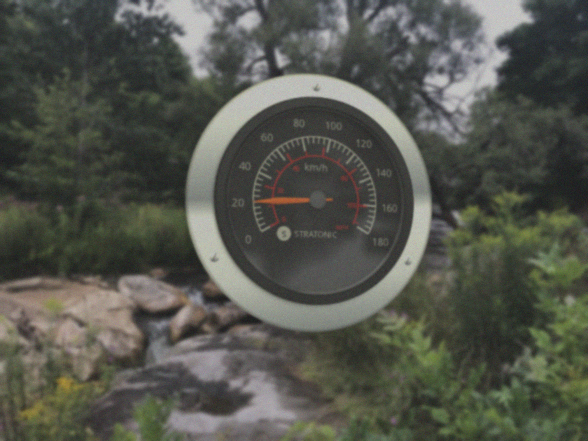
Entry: value=20 unit=km/h
